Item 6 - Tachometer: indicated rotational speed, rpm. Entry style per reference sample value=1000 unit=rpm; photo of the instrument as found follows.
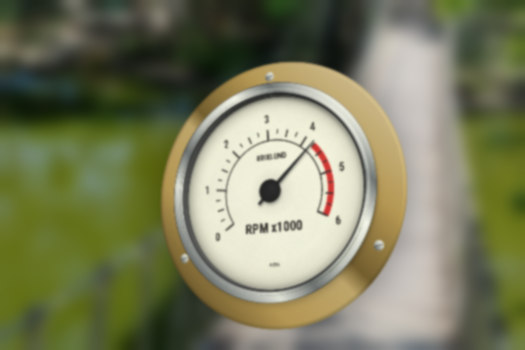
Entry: value=4250 unit=rpm
